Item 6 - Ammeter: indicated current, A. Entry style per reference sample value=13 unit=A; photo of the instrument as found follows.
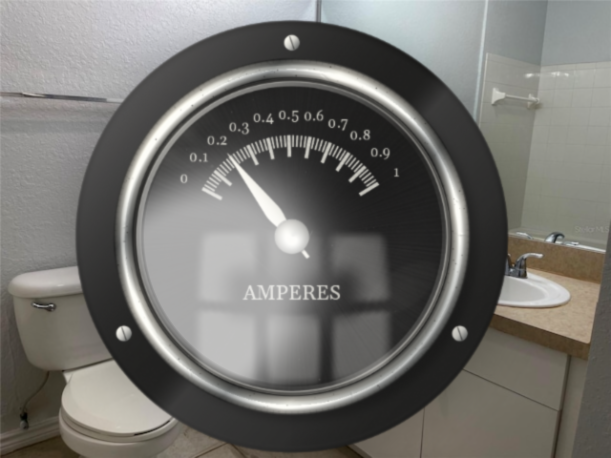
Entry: value=0.2 unit=A
